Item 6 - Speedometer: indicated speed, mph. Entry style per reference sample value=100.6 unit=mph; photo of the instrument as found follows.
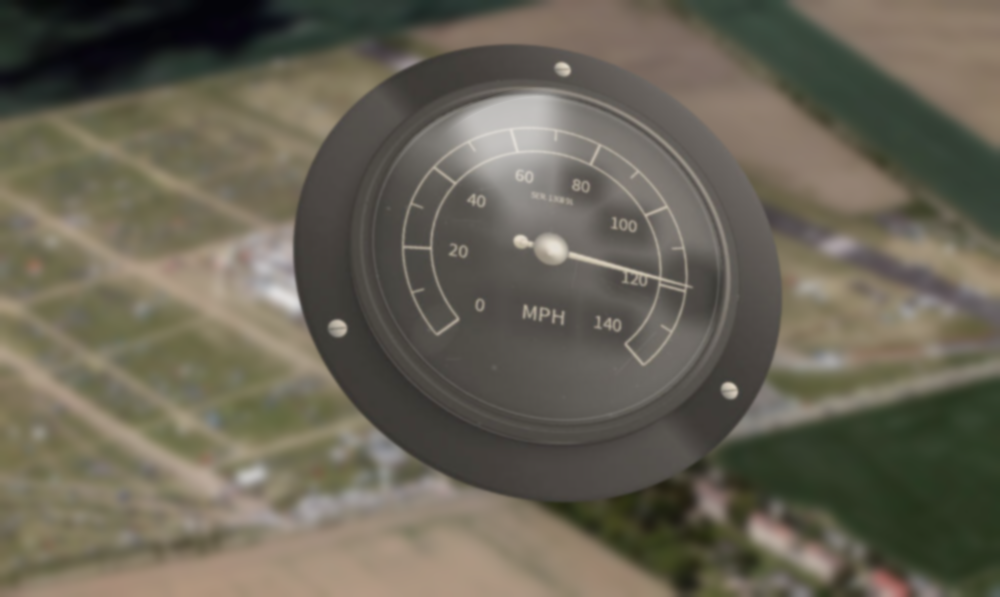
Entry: value=120 unit=mph
